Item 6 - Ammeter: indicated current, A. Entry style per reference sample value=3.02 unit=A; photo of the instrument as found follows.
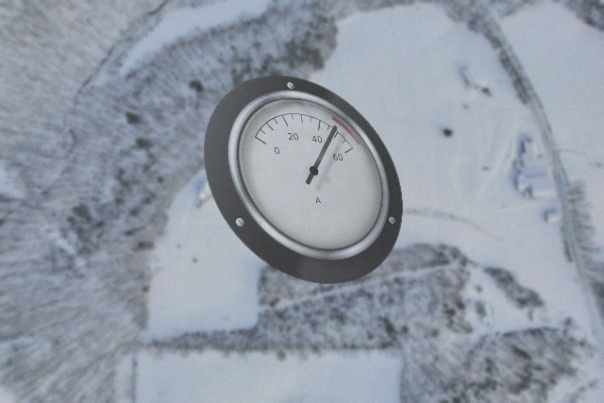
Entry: value=47.5 unit=A
